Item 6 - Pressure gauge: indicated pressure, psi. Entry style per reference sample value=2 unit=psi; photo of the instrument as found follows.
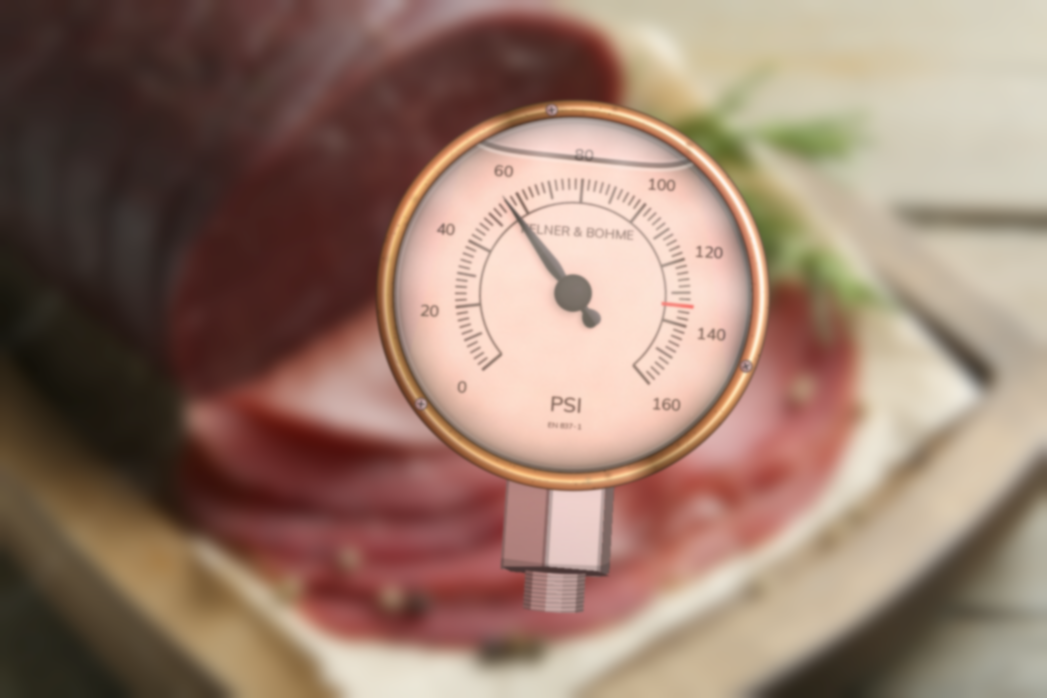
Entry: value=56 unit=psi
